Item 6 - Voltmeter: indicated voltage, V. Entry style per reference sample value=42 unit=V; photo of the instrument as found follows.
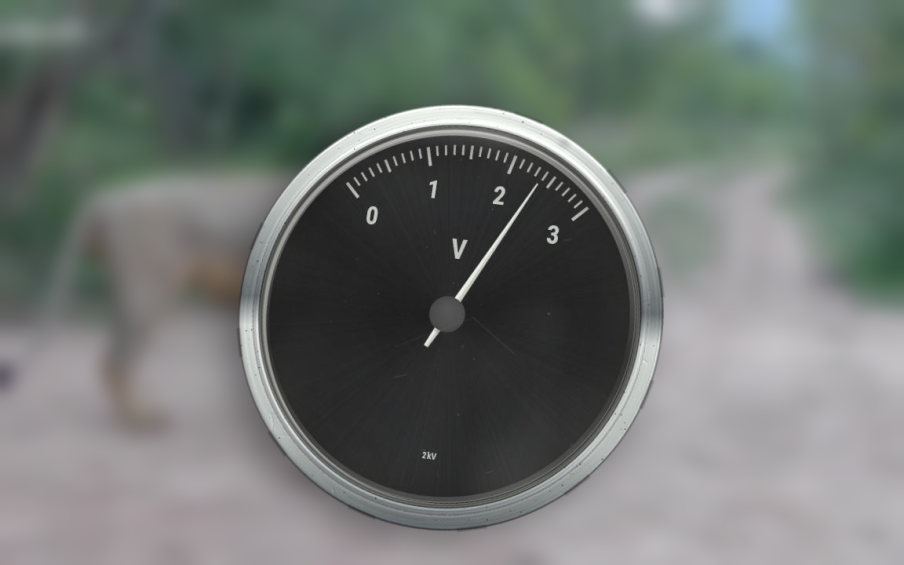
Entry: value=2.4 unit=V
